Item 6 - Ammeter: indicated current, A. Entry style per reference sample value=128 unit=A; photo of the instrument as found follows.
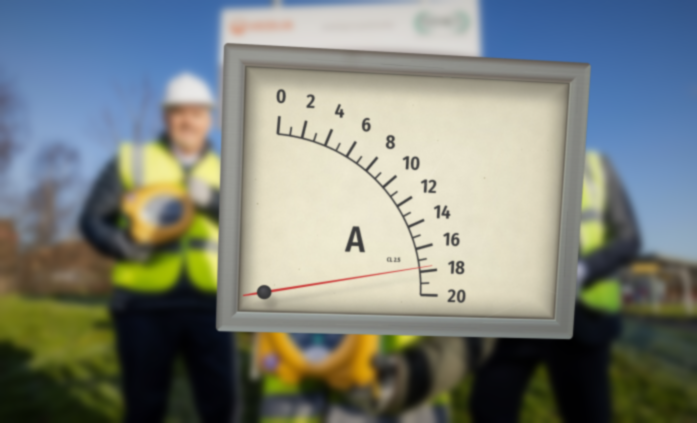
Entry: value=17.5 unit=A
